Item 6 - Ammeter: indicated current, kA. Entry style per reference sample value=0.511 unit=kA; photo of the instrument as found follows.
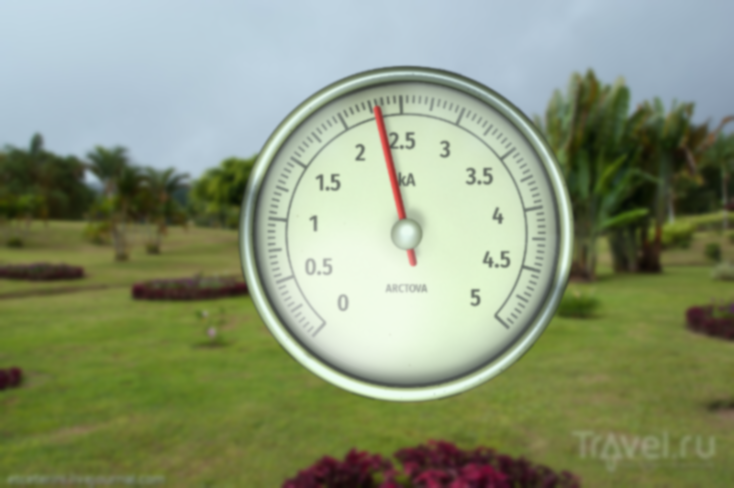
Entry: value=2.3 unit=kA
